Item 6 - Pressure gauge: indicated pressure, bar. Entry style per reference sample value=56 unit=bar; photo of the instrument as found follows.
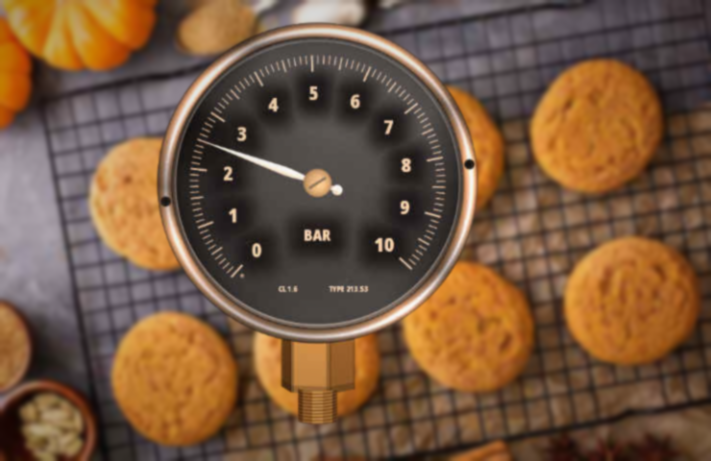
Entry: value=2.5 unit=bar
